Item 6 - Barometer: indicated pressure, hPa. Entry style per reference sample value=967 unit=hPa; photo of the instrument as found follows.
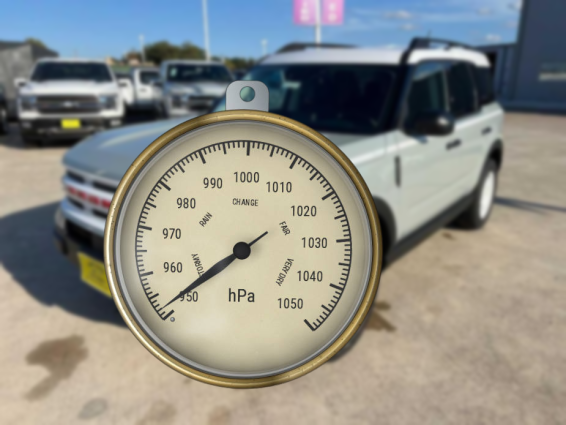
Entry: value=952 unit=hPa
